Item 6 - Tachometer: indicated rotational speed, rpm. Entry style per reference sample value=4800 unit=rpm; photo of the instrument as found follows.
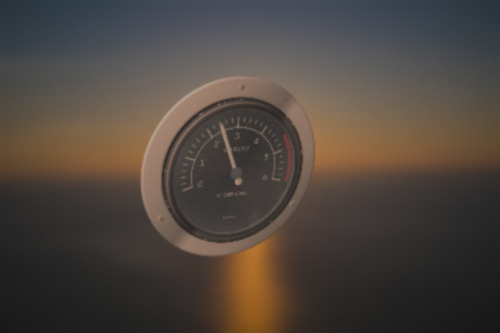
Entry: value=2400 unit=rpm
